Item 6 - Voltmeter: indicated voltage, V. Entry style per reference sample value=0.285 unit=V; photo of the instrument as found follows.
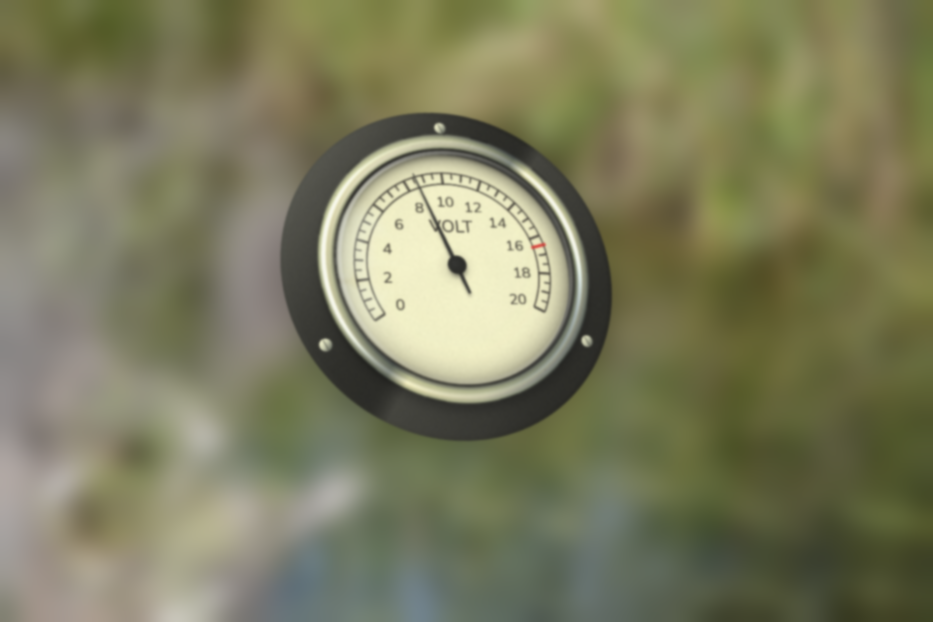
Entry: value=8.5 unit=V
